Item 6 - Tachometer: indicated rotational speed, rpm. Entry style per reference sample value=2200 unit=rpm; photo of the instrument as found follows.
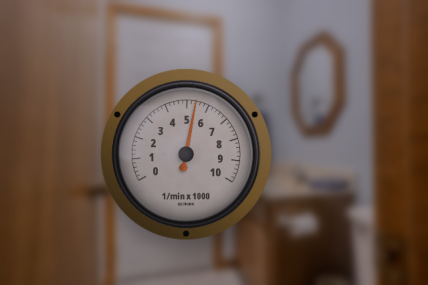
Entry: value=5400 unit=rpm
